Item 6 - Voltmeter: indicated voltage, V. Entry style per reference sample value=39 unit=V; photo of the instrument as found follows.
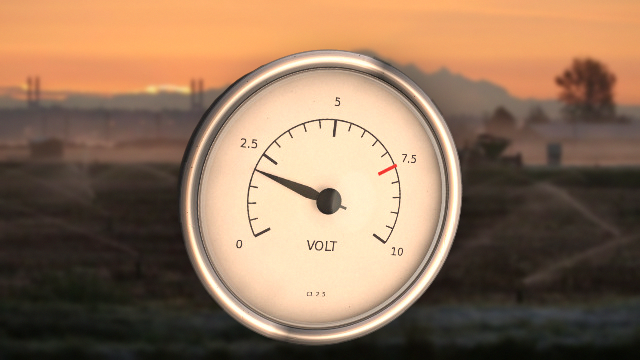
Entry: value=2 unit=V
